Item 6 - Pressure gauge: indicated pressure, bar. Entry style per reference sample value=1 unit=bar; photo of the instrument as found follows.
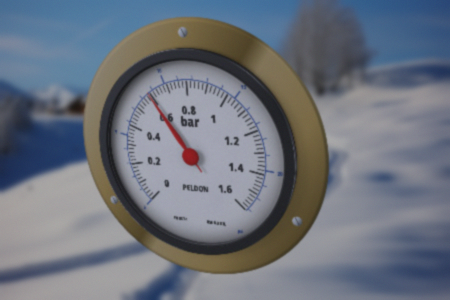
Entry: value=0.6 unit=bar
